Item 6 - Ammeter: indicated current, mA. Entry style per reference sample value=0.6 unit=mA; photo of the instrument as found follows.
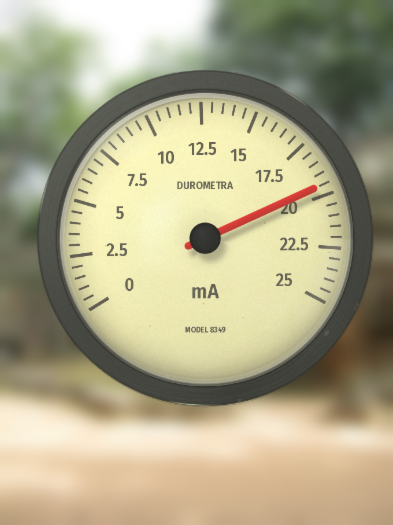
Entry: value=19.5 unit=mA
